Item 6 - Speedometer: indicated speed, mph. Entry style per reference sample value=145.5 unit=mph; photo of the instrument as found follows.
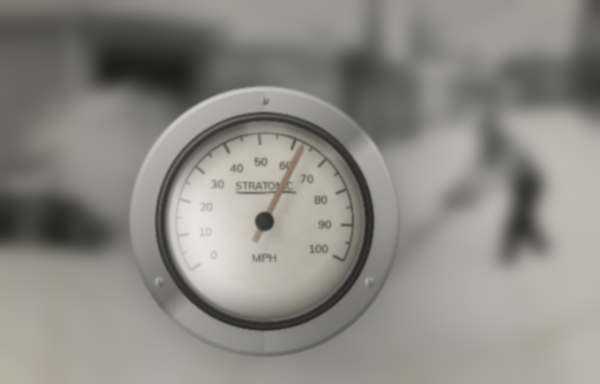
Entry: value=62.5 unit=mph
